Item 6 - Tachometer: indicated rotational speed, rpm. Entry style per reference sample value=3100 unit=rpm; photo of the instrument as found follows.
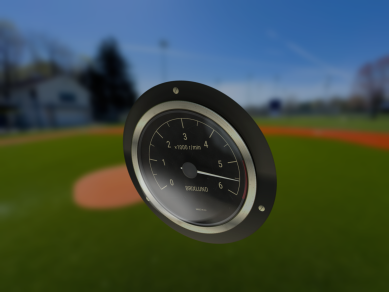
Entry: value=5500 unit=rpm
